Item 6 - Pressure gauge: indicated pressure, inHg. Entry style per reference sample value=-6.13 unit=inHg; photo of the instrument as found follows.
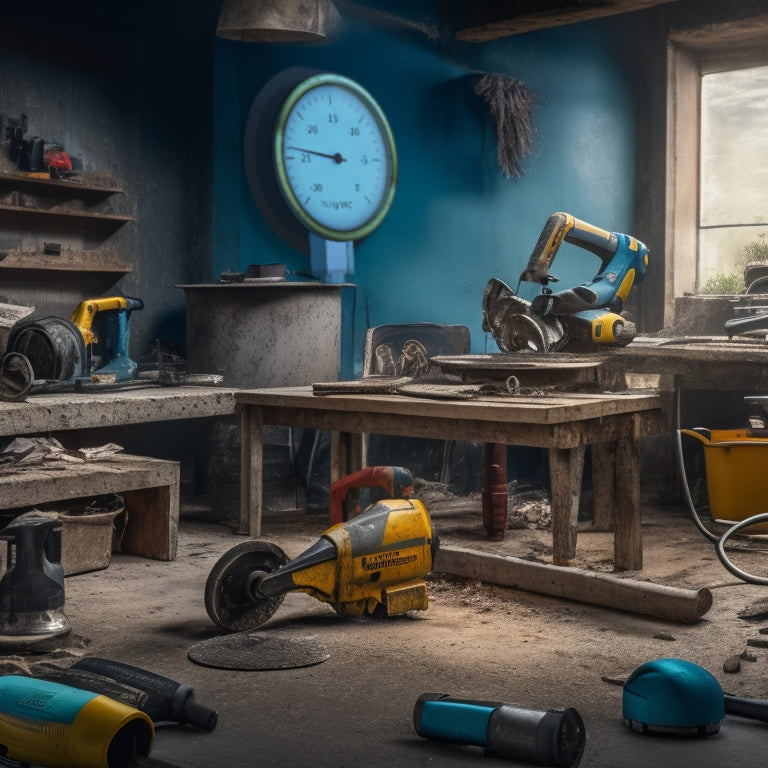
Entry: value=-24 unit=inHg
